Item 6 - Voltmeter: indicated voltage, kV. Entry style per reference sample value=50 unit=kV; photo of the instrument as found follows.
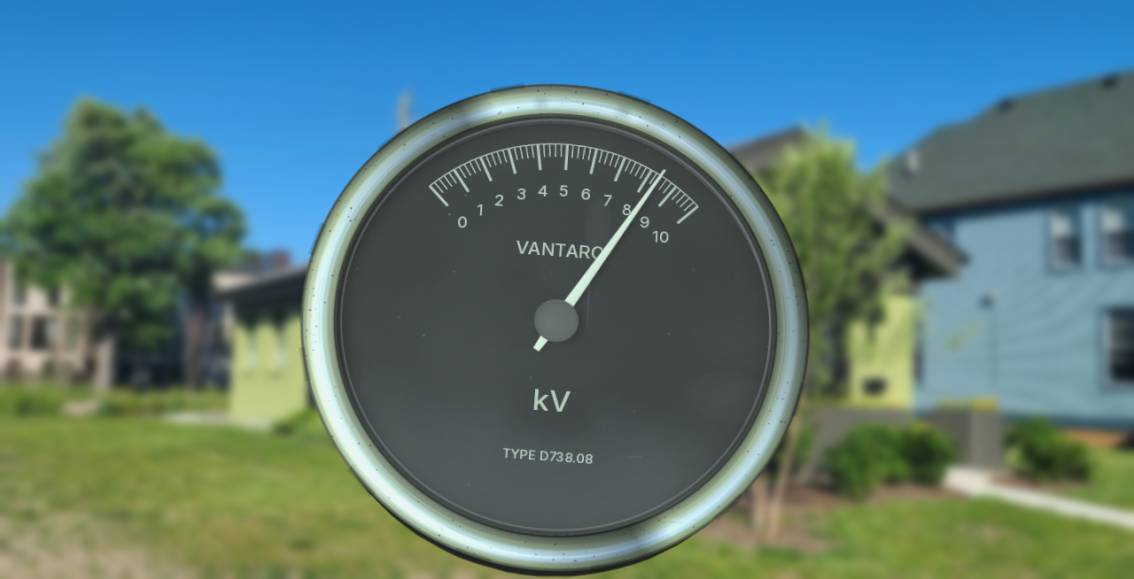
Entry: value=8.4 unit=kV
